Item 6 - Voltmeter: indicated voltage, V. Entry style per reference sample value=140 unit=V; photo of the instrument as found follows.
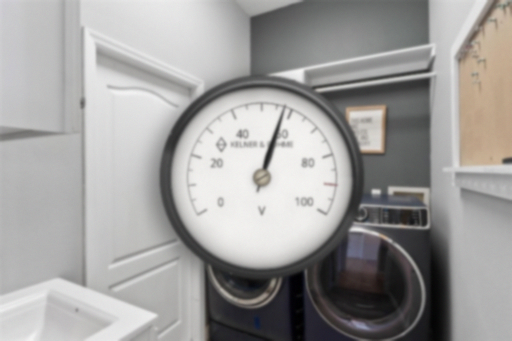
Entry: value=57.5 unit=V
